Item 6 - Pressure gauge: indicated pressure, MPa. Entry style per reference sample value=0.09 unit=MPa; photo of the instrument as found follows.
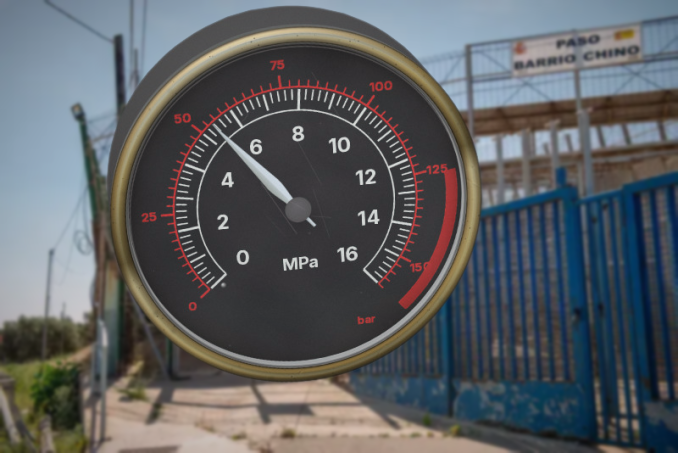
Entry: value=5.4 unit=MPa
